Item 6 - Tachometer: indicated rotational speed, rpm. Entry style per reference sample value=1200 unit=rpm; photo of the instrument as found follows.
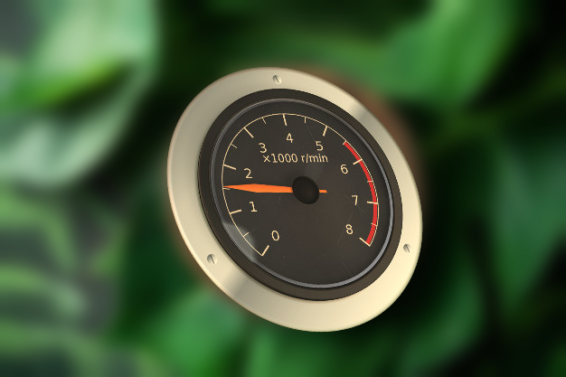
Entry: value=1500 unit=rpm
